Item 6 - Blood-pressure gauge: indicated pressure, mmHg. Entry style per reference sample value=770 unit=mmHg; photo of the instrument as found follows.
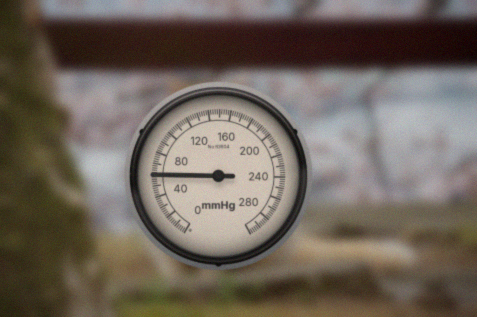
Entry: value=60 unit=mmHg
